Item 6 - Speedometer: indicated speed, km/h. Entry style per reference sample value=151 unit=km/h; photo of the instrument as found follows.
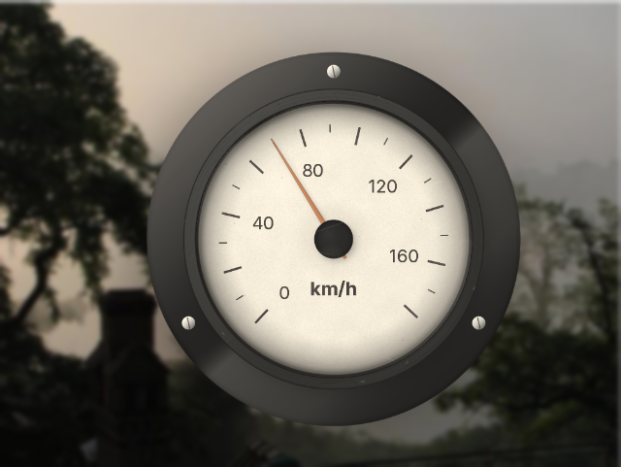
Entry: value=70 unit=km/h
